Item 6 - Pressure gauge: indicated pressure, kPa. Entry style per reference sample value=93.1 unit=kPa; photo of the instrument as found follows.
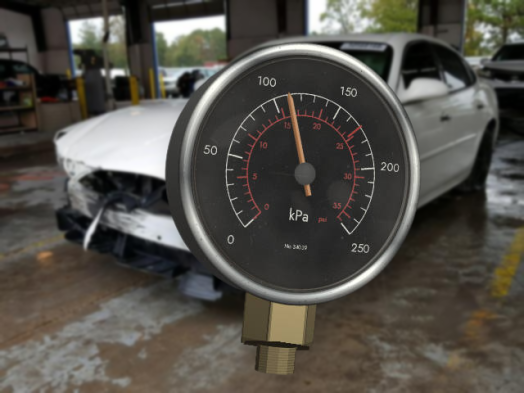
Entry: value=110 unit=kPa
